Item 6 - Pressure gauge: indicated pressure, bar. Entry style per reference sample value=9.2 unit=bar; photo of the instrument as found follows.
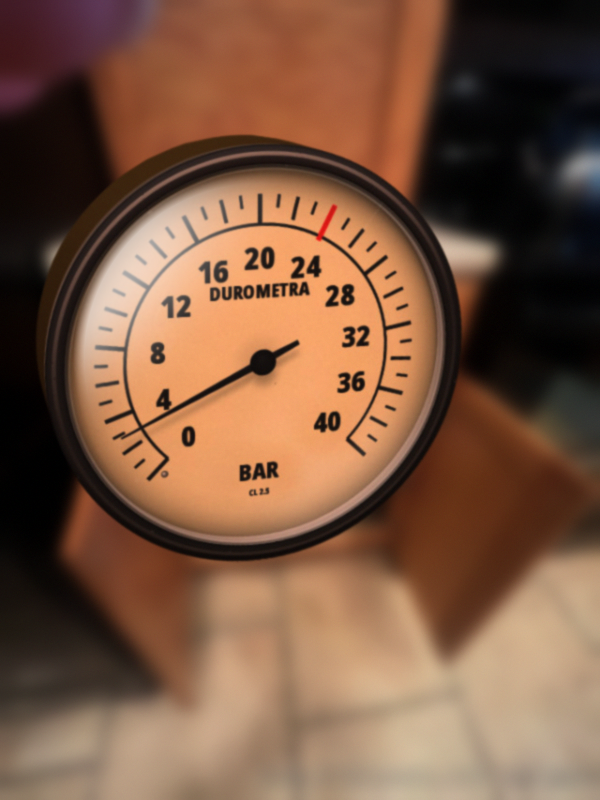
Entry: value=3 unit=bar
